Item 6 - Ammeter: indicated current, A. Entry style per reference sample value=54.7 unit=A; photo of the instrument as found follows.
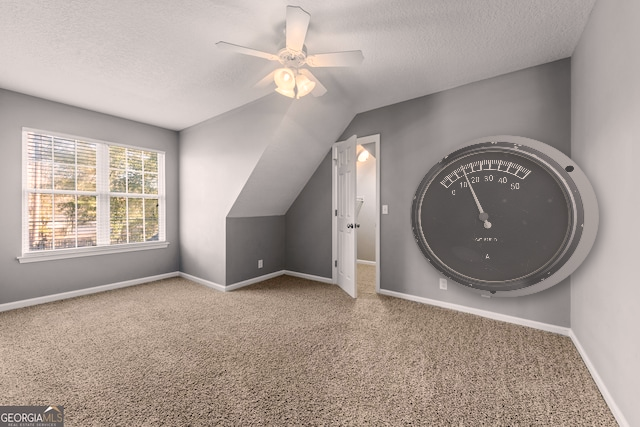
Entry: value=15 unit=A
